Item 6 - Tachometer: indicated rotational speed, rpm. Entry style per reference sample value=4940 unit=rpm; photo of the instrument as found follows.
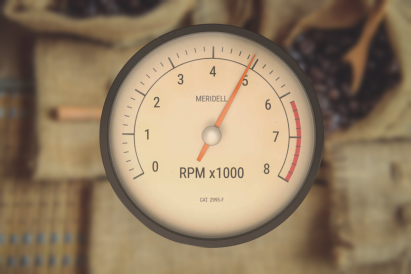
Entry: value=4900 unit=rpm
